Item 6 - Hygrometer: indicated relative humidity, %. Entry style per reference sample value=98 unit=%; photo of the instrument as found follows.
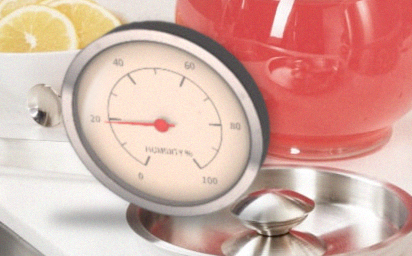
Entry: value=20 unit=%
